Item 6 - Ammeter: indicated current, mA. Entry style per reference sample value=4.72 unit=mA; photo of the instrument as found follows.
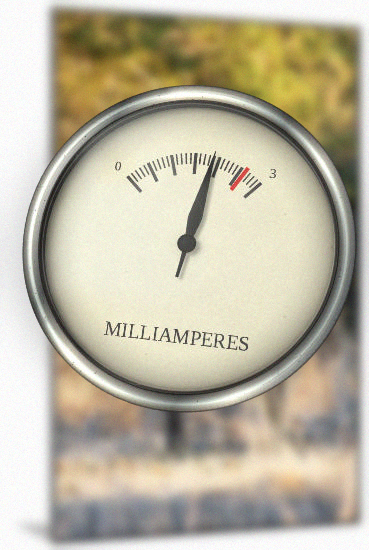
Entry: value=1.9 unit=mA
